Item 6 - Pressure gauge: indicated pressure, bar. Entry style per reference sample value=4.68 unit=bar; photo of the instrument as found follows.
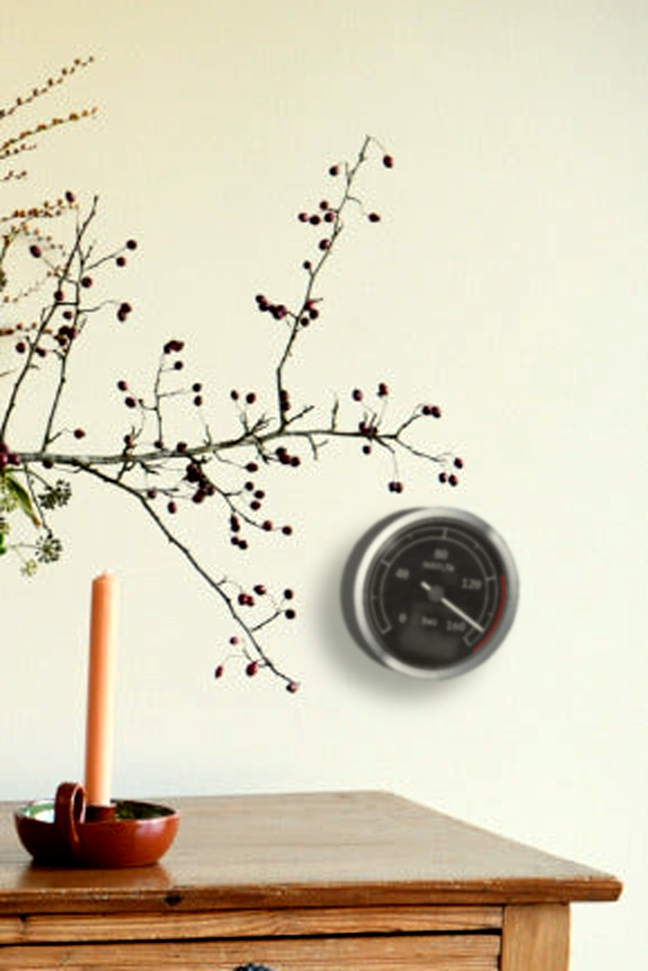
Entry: value=150 unit=bar
